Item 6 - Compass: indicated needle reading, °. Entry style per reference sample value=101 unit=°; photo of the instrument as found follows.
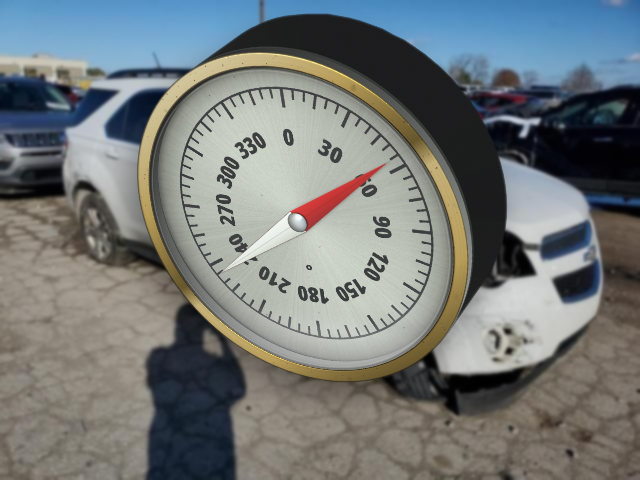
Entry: value=55 unit=°
